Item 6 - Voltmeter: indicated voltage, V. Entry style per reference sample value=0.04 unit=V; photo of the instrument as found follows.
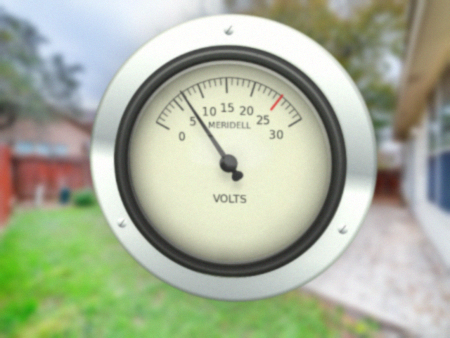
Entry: value=7 unit=V
